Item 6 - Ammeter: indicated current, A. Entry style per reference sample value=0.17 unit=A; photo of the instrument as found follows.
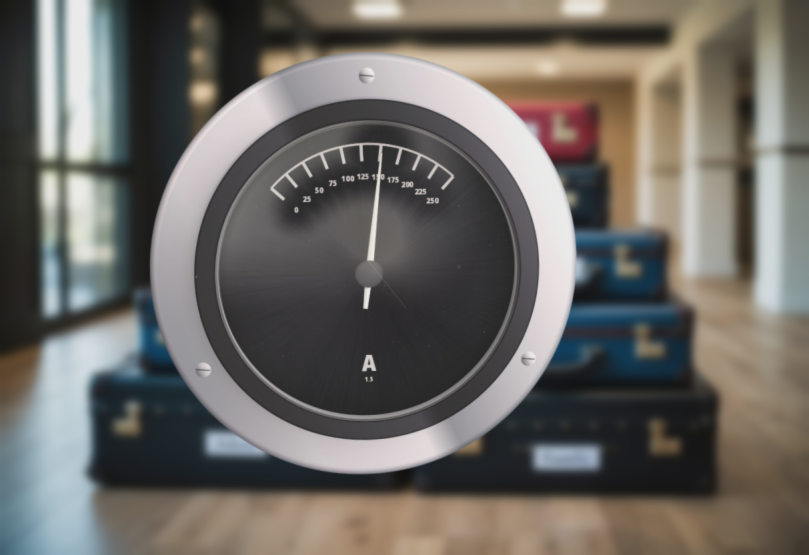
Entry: value=150 unit=A
